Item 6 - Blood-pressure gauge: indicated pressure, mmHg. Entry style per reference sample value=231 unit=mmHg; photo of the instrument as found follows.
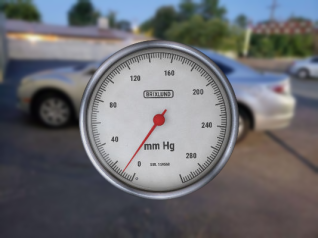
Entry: value=10 unit=mmHg
